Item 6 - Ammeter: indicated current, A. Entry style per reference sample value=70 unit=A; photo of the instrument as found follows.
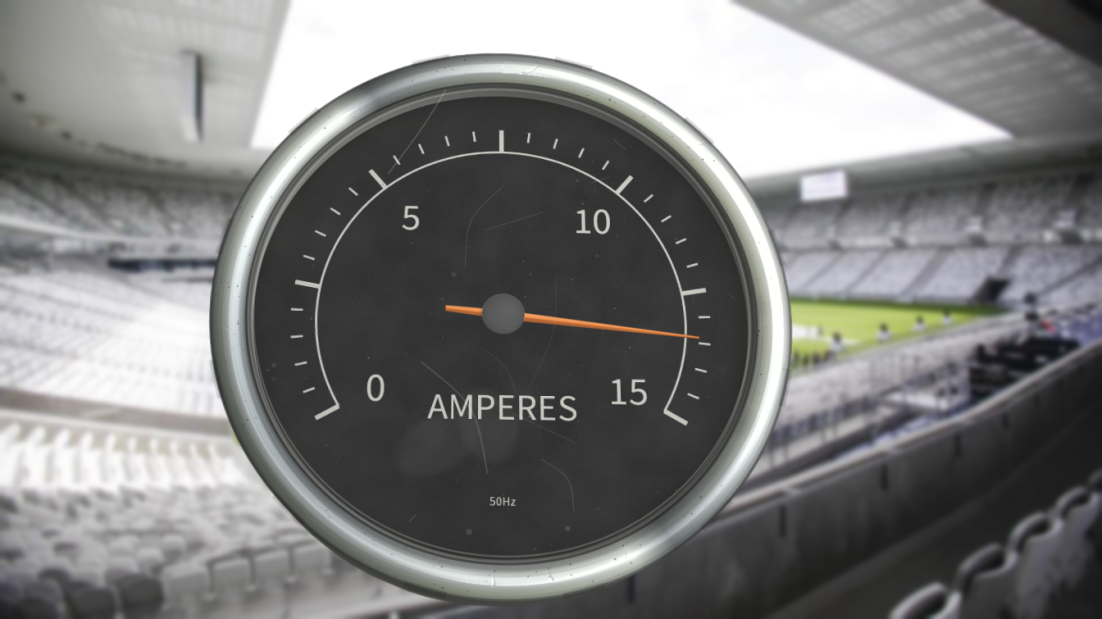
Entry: value=13.5 unit=A
